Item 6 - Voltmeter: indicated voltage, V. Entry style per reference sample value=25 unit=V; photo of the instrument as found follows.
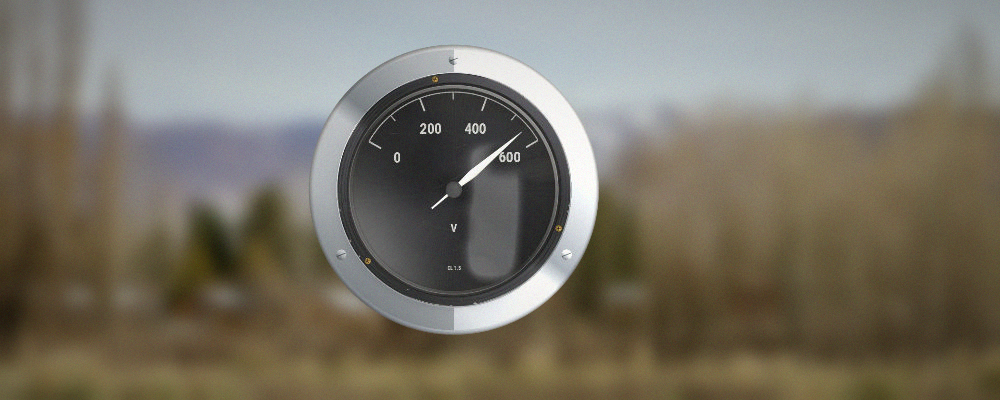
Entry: value=550 unit=V
